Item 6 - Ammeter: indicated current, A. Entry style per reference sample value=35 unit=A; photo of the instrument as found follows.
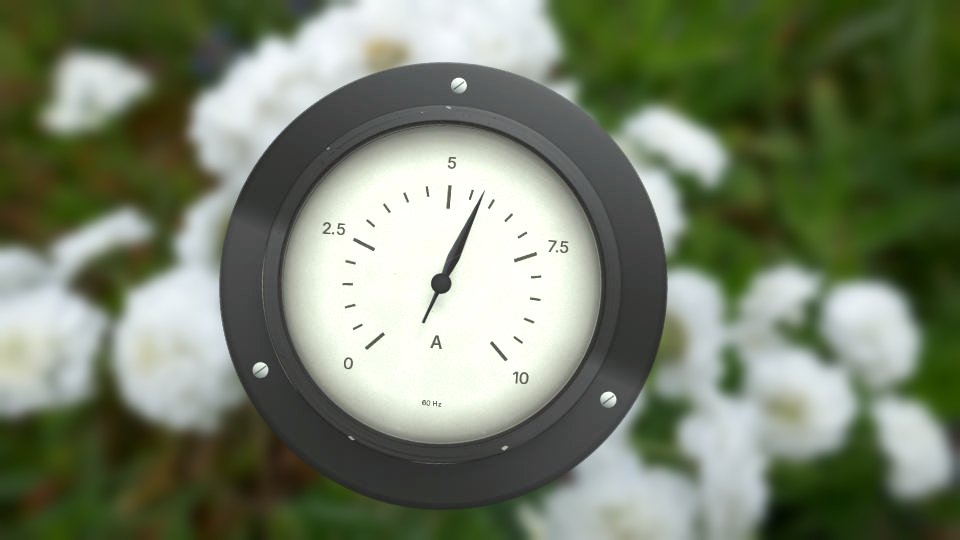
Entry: value=5.75 unit=A
